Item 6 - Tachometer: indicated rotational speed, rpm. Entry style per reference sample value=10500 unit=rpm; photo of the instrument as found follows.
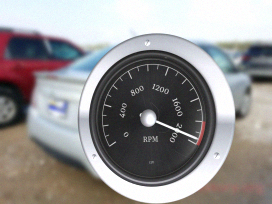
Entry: value=1950 unit=rpm
